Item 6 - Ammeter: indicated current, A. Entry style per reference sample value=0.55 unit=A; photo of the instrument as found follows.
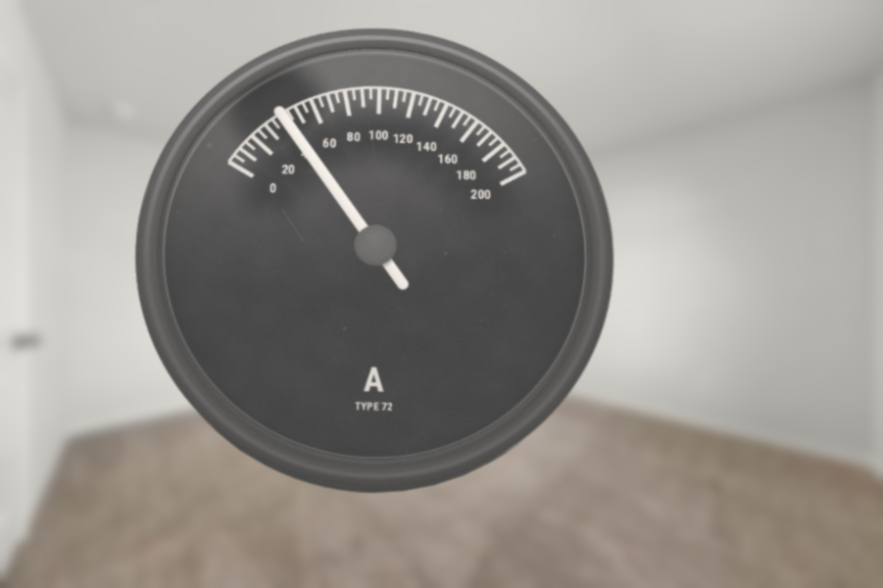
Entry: value=40 unit=A
